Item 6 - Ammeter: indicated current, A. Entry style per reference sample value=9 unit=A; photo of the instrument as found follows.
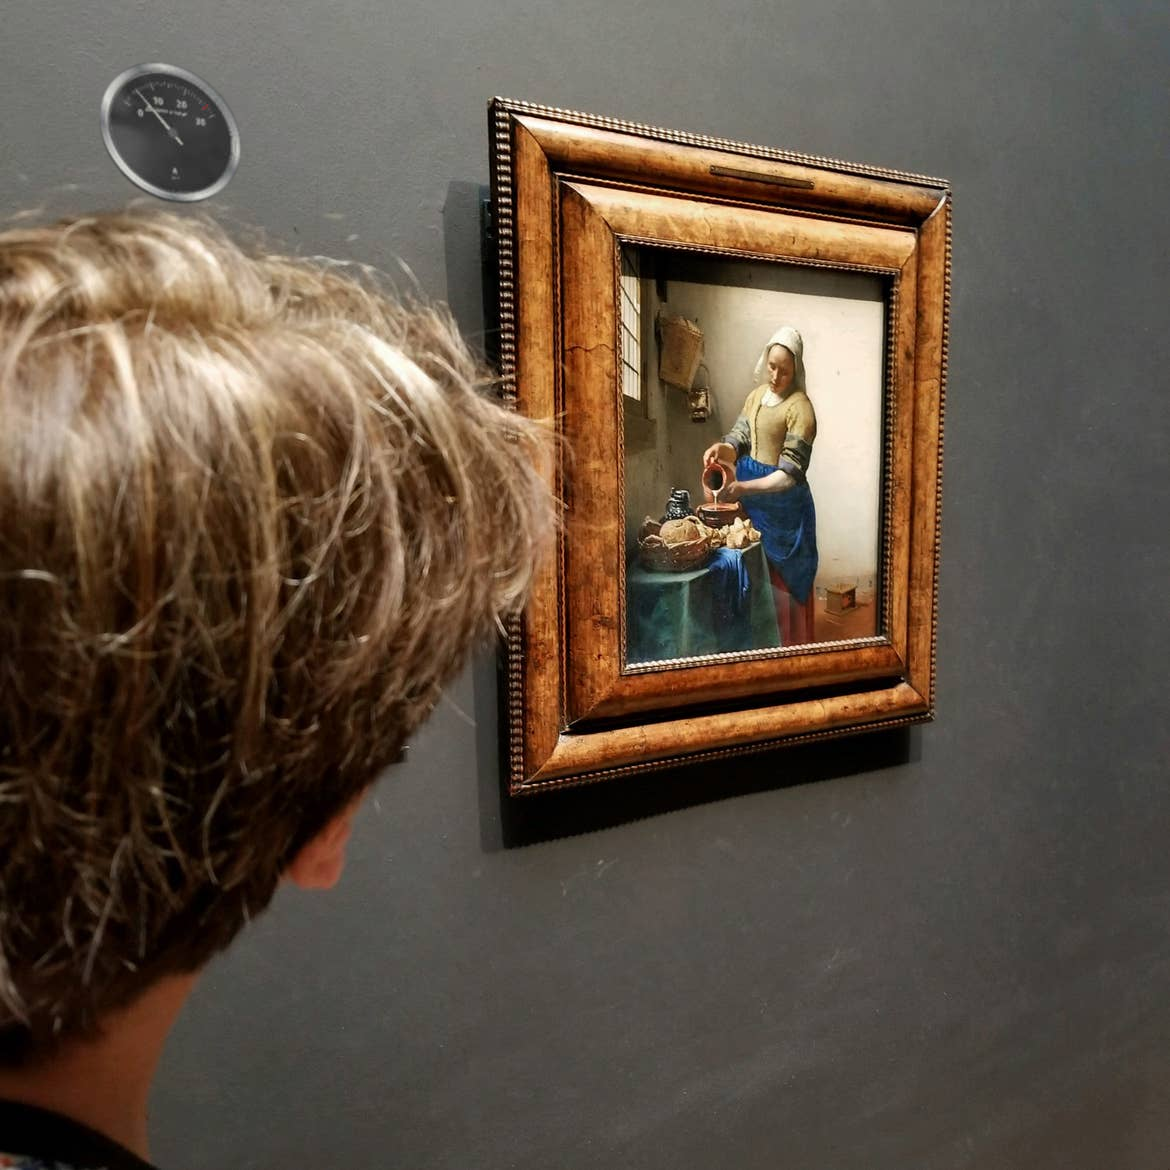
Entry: value=5 unit=A
